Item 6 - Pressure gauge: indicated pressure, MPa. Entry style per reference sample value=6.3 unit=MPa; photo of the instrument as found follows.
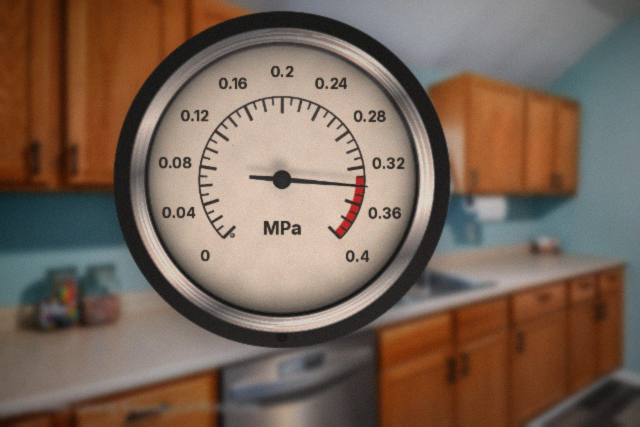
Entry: value=0.34 unit=MPa
